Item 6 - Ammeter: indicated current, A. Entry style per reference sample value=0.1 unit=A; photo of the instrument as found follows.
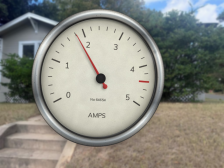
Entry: value=1.8 unit=A
